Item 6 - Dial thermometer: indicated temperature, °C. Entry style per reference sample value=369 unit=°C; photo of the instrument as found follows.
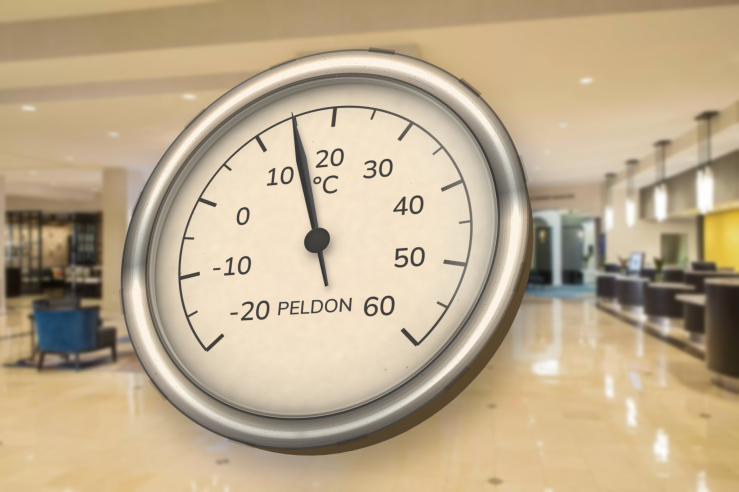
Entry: value=15 unit=°C
